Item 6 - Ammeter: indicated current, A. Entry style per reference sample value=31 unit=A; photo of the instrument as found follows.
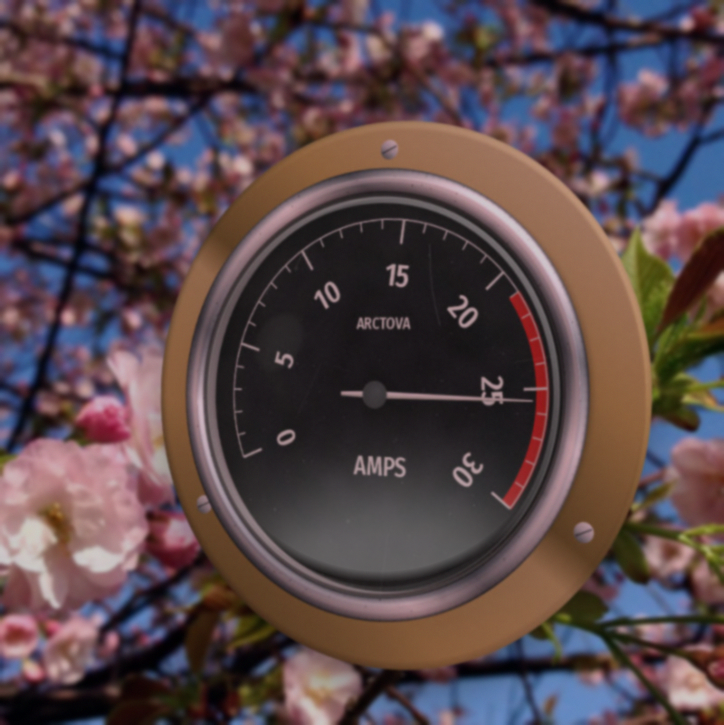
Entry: value=25.5 unit=A
